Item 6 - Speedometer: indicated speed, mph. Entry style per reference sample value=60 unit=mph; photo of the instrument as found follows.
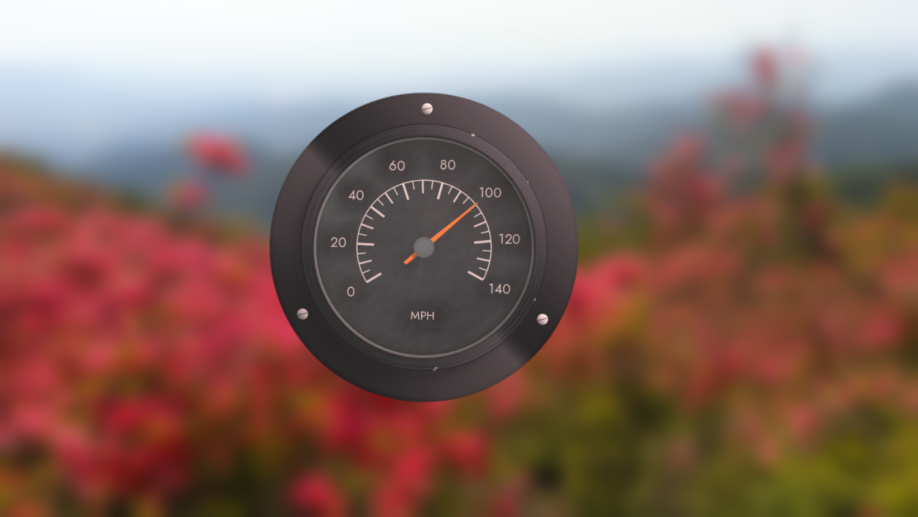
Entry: value=100 unit=mph
